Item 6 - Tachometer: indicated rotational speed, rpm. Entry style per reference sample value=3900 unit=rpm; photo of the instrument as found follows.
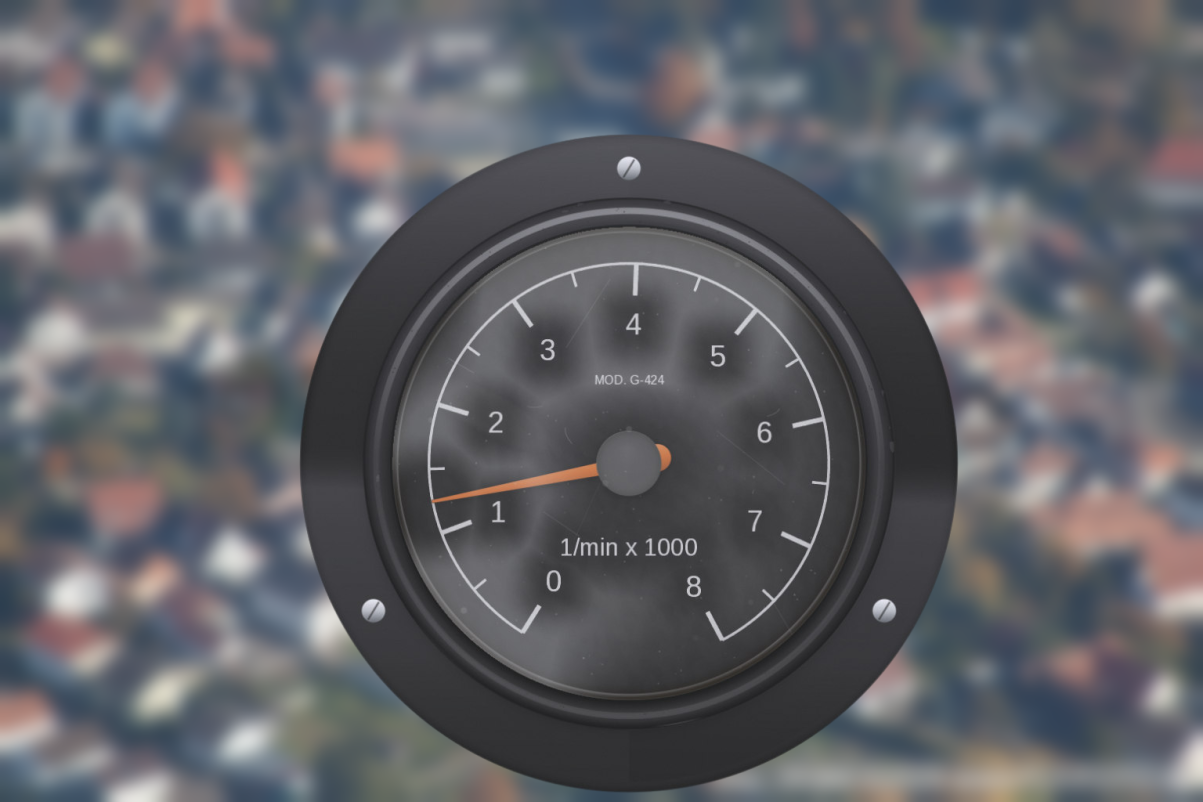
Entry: value=1250 unit=rpm
